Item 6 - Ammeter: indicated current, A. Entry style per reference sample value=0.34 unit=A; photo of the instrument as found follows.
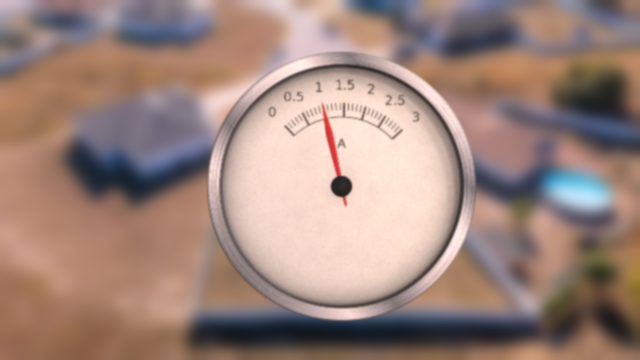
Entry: value=1 unit=A
